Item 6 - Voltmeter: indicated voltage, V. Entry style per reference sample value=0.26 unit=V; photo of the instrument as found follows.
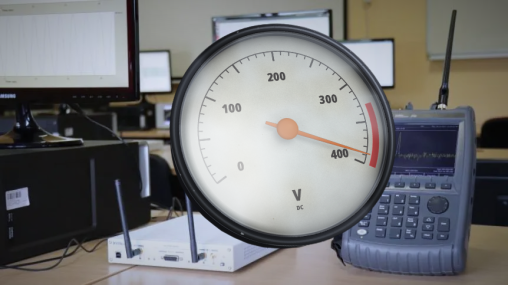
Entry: value=390 unit=V
